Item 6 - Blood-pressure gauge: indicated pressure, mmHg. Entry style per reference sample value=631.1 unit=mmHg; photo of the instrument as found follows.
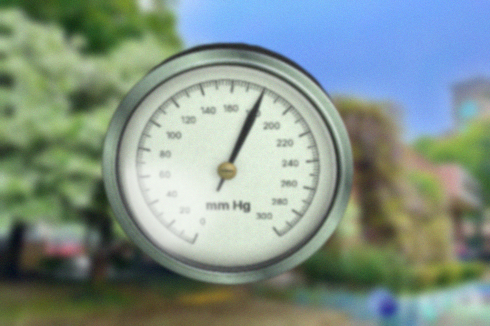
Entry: value=180 unit=mmHg
